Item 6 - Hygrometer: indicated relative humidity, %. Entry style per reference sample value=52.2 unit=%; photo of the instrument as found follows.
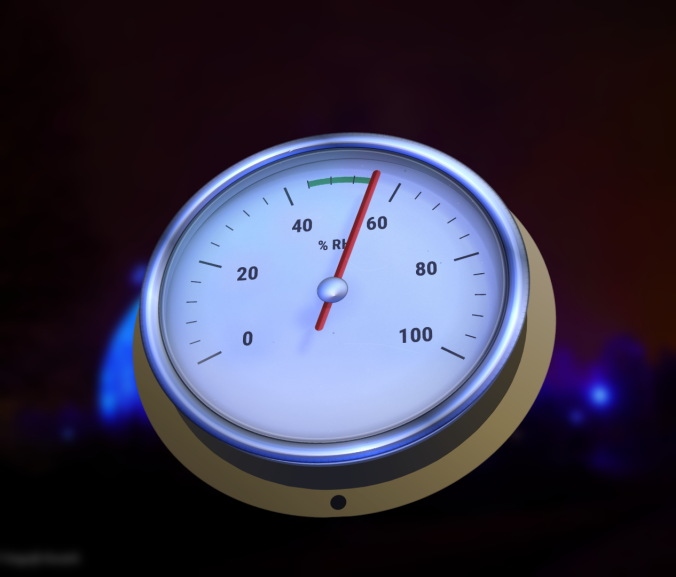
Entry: value=56 unit=%
